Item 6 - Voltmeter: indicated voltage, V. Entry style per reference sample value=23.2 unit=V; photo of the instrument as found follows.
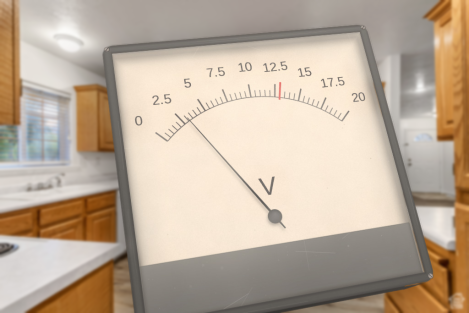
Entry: value=3 unit=V
